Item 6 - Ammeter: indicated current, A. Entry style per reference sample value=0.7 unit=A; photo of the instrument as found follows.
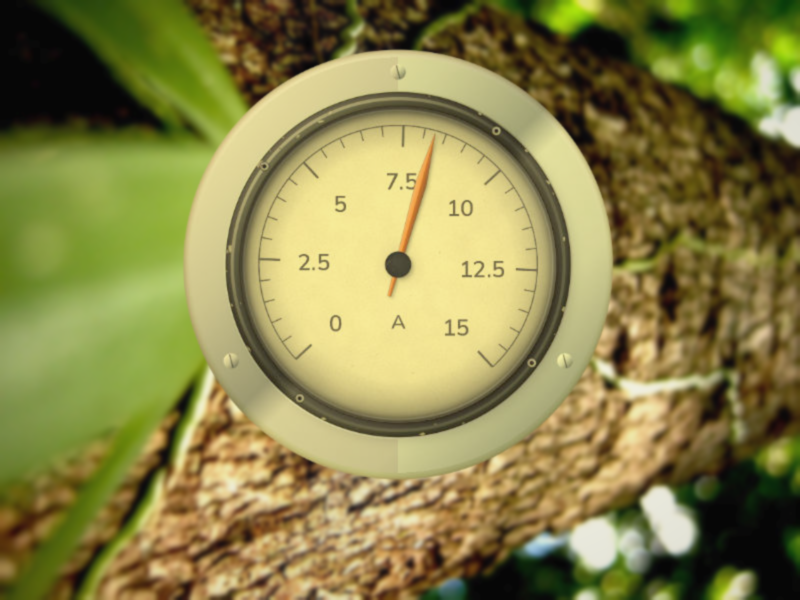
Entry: value=8.25 unit=A
